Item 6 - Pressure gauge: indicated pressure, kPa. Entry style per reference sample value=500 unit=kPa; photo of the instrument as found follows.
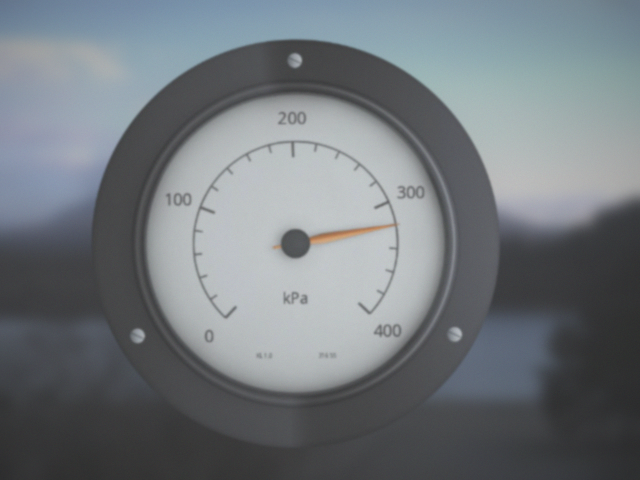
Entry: value=320 unit=kPa
